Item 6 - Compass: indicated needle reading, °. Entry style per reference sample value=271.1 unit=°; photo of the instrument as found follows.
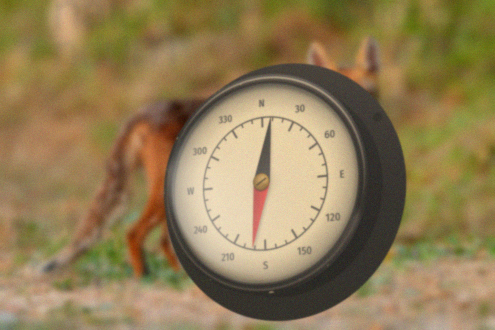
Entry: value=190 unit=°
